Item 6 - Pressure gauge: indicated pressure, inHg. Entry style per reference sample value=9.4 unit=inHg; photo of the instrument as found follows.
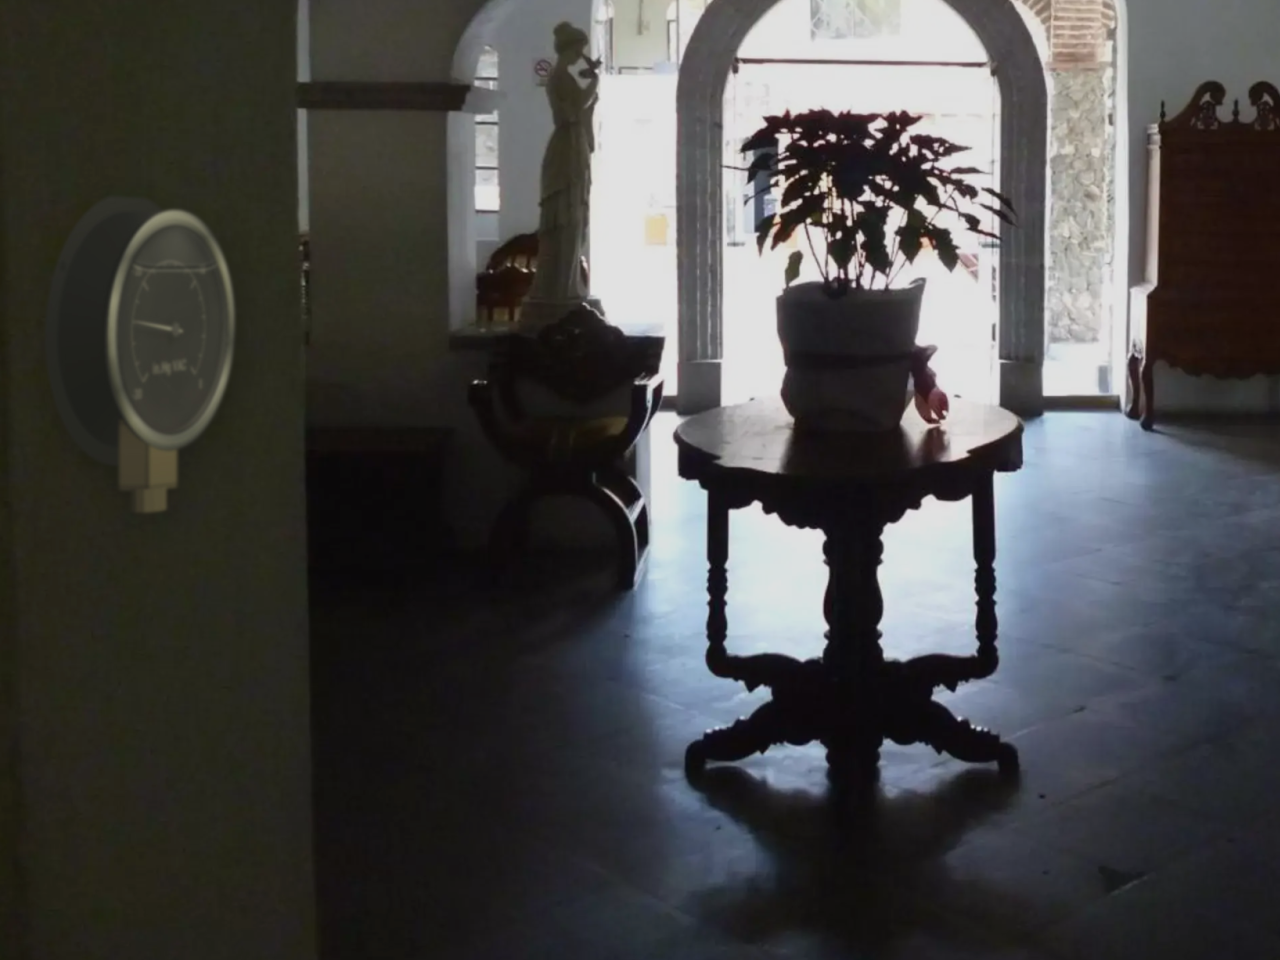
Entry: value=-24 unit=inHg
